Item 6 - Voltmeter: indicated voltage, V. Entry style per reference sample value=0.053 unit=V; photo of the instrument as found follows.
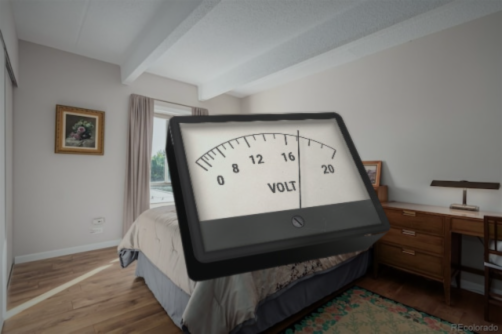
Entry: value=17 unit=V
